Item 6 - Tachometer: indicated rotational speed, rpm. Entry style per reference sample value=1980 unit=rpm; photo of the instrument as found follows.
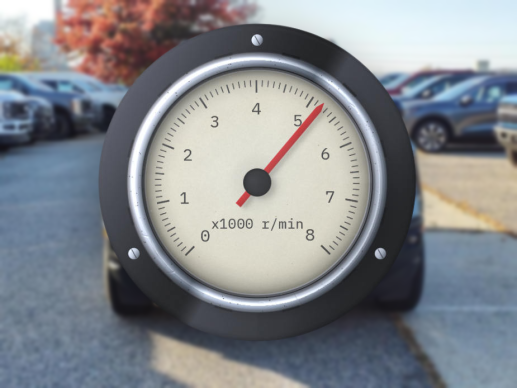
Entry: value=5200 unit=rpm
